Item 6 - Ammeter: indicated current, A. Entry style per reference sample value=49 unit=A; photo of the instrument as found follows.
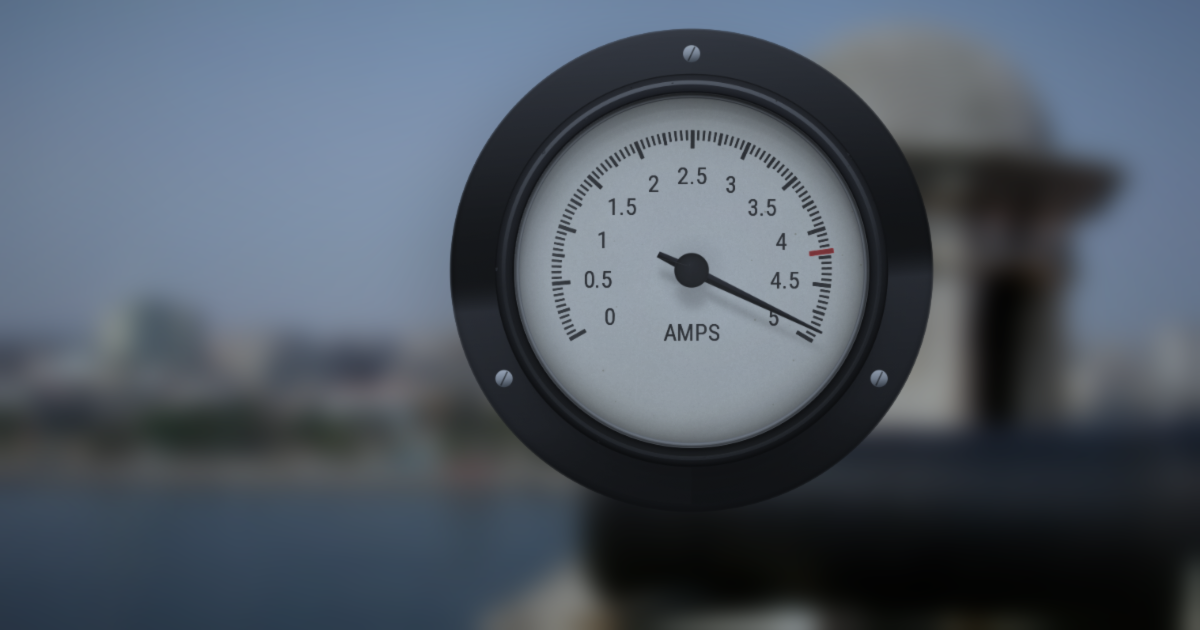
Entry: value=4.9 unit=A
